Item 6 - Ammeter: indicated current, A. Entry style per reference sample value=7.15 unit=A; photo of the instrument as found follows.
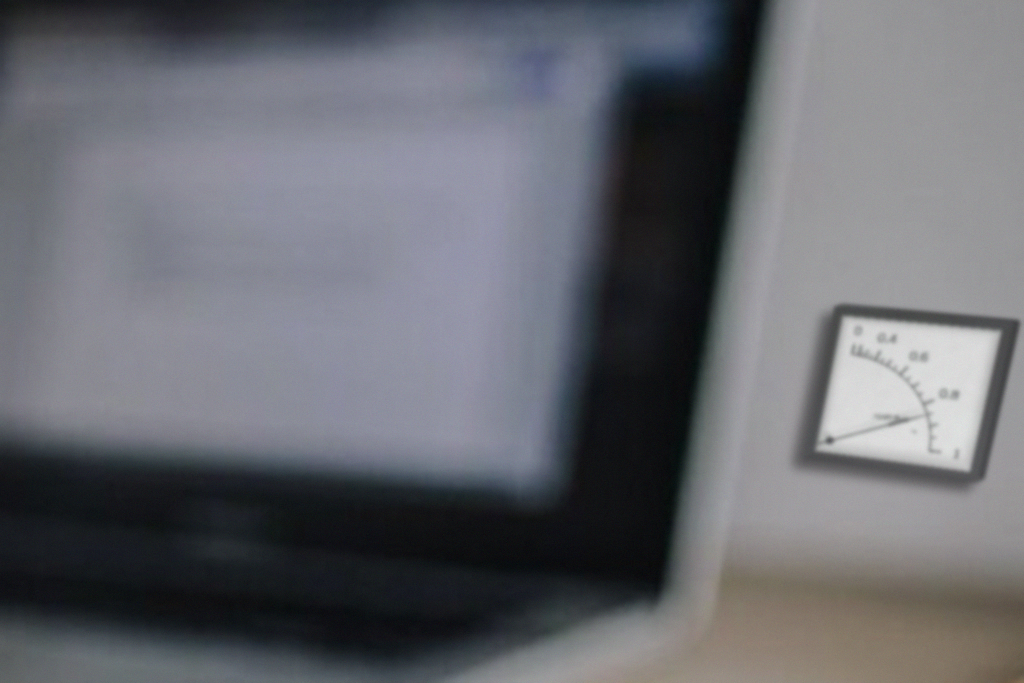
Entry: value=0.85 unit=A
